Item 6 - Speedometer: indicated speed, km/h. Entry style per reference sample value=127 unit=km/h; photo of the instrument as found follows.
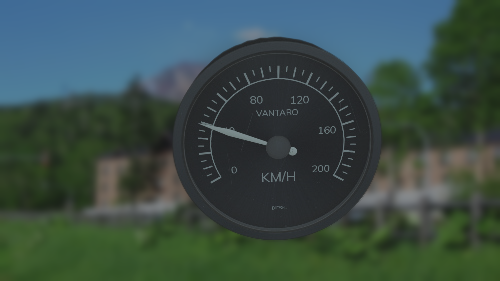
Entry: value=40 unit=km/h
